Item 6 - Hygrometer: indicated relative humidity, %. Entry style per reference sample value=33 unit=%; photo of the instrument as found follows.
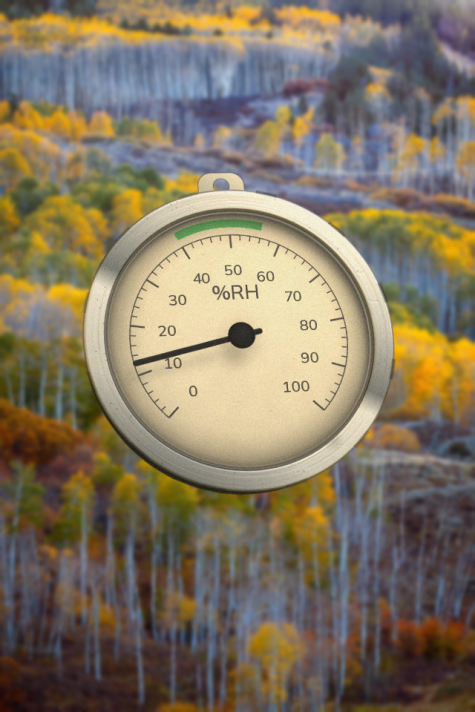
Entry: value=12 unit=%
